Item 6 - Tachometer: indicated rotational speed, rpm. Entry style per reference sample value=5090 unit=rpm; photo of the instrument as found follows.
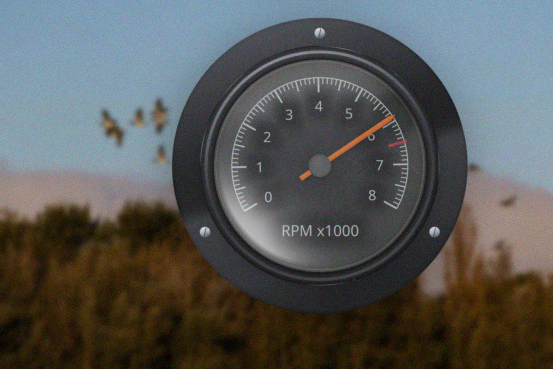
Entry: value=5900 unit=rpm
